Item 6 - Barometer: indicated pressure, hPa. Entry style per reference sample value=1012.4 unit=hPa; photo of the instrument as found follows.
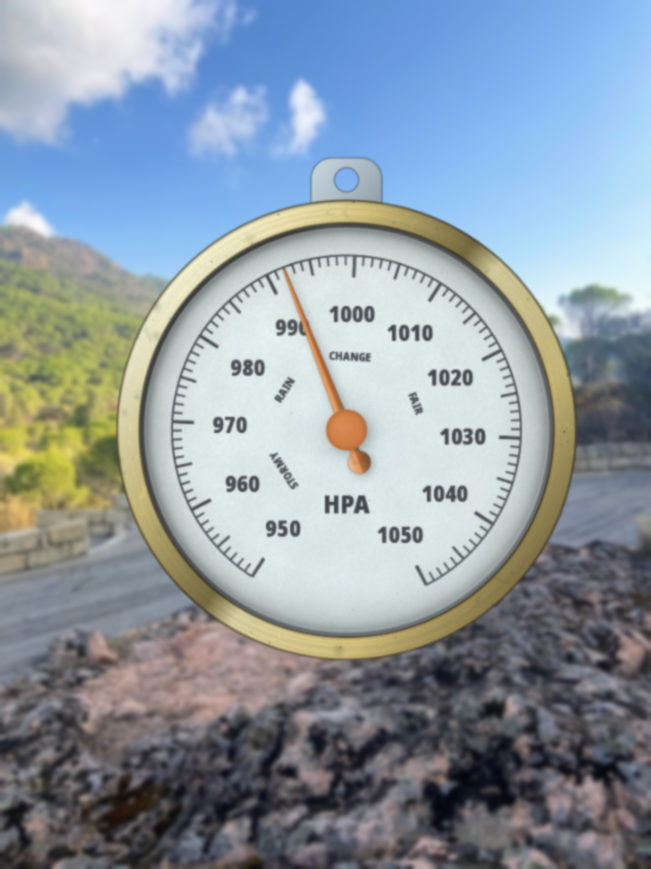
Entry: value=992 unit=hPa
